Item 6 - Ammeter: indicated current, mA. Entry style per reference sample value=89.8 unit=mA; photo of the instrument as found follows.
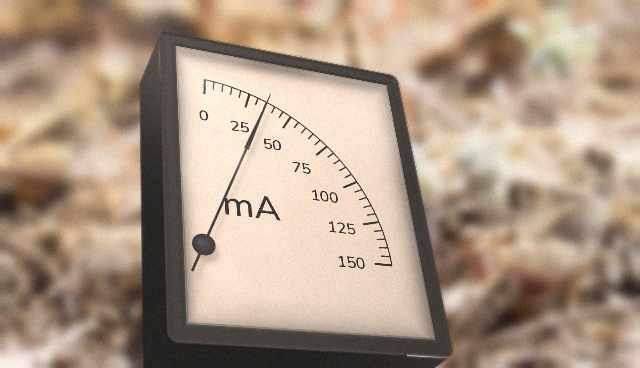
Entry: value=35 unit=mA
